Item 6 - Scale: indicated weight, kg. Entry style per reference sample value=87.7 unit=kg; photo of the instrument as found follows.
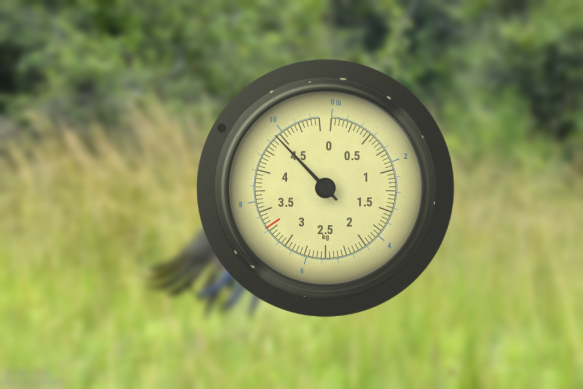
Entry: value=4.45 unit=kg
